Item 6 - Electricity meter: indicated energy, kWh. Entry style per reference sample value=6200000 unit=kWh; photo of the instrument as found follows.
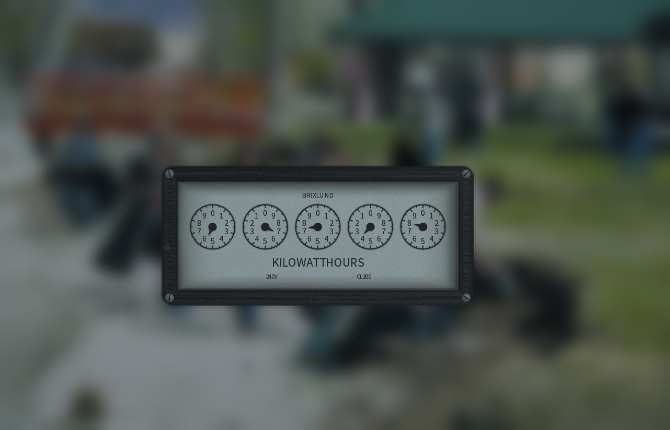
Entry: value=56738 unit=kWh
